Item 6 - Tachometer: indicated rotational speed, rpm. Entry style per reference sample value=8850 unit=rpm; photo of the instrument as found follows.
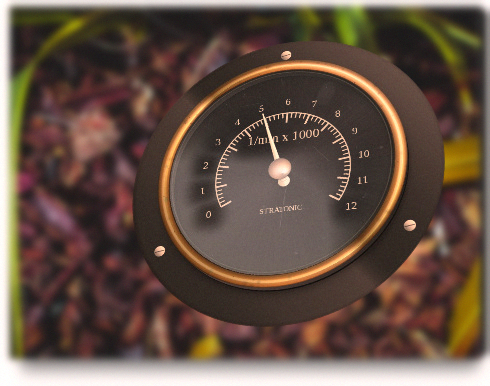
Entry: value=5000 unit=rpm
